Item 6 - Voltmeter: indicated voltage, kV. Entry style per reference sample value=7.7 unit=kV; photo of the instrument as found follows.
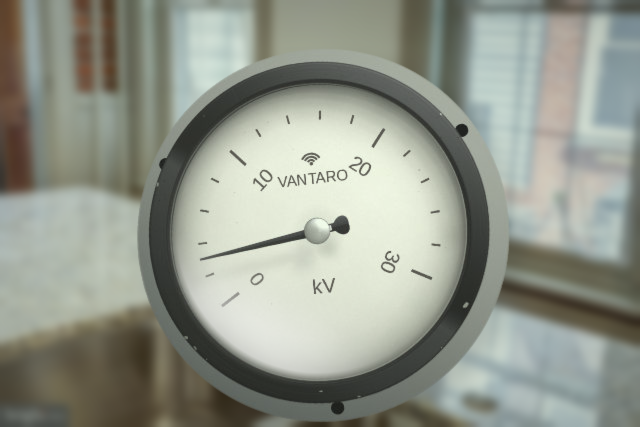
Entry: value=3 unit=kV
